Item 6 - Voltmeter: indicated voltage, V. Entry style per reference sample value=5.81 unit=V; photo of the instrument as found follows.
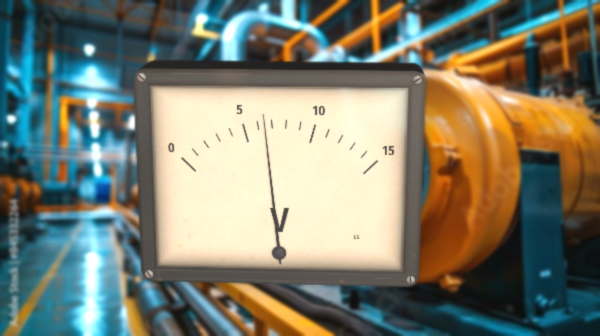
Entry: value=6.5 unit=V
